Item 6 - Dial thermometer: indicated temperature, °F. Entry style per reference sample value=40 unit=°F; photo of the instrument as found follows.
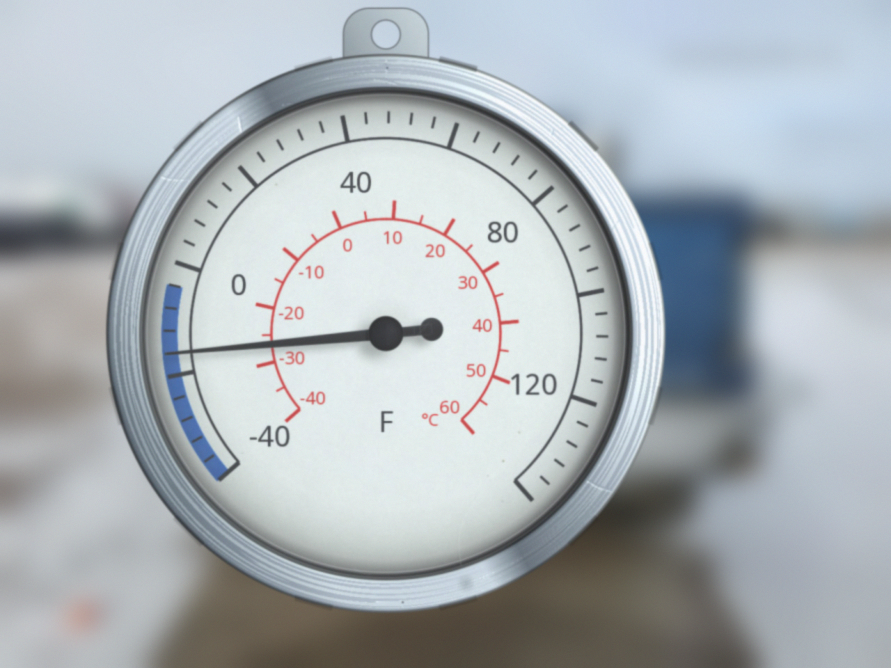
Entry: value=-16 unit=°F
